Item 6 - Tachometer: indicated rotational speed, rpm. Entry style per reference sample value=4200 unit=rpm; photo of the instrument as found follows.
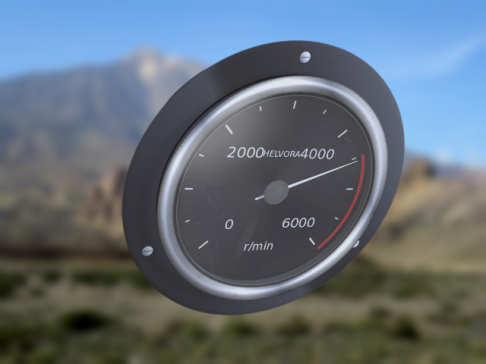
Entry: value=4500 unit=rpm
